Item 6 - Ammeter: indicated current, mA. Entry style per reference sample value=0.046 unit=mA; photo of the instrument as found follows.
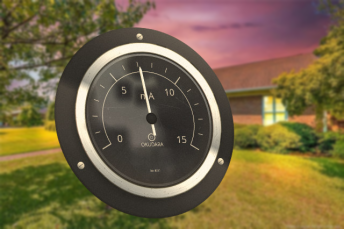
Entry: value=7 unit=mA
